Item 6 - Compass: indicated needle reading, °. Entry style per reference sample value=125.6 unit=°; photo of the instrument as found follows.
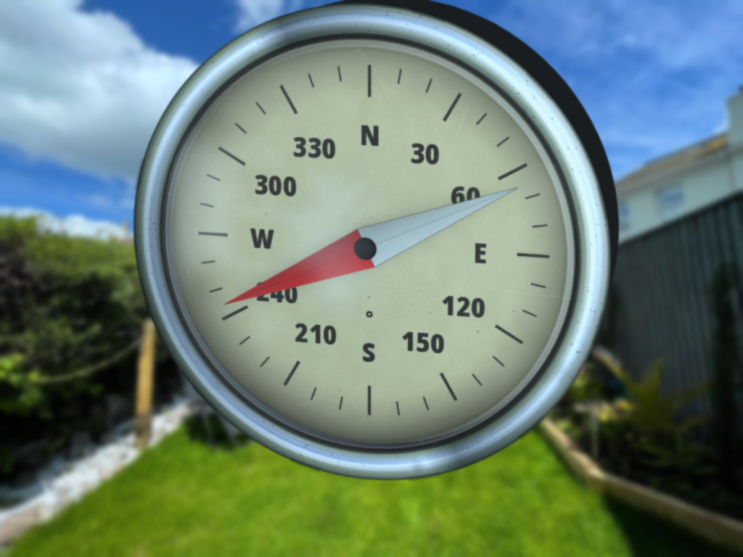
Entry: value=245 unit=°
